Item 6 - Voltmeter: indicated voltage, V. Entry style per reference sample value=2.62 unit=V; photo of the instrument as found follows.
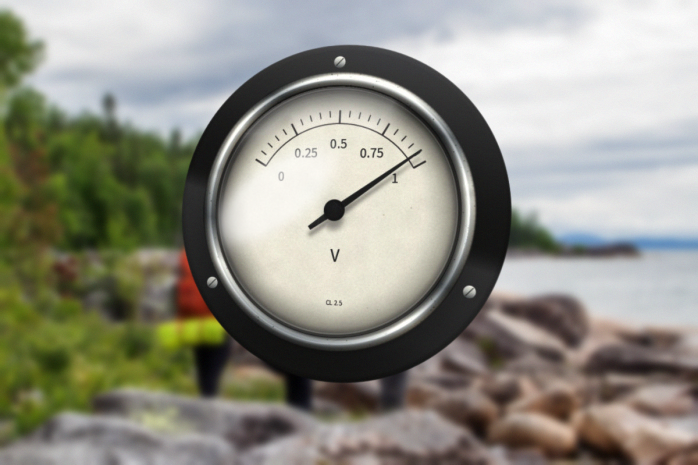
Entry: value=0.95 unit=V
